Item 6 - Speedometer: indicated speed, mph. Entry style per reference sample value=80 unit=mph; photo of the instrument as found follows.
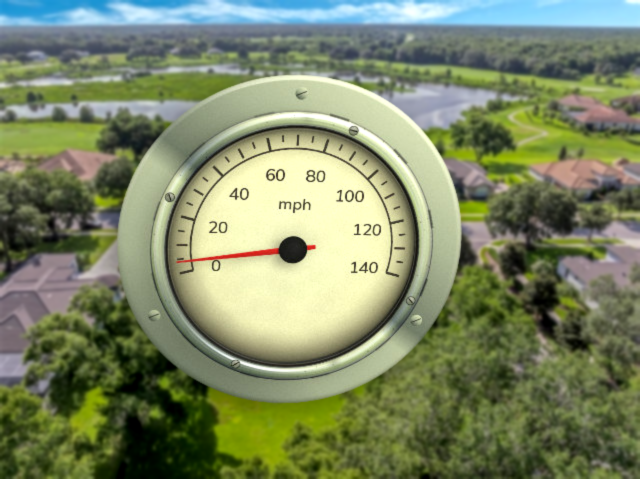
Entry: value=5 unit=mph
